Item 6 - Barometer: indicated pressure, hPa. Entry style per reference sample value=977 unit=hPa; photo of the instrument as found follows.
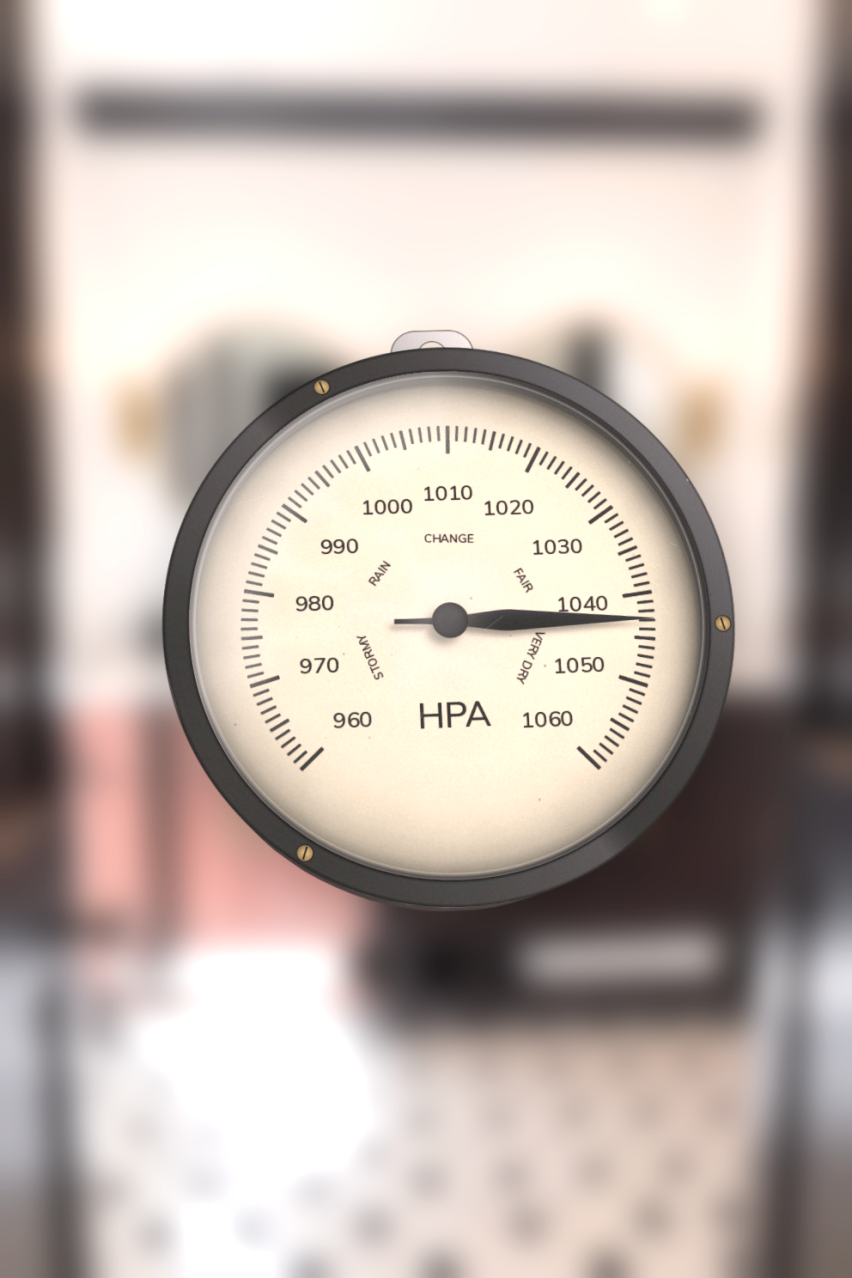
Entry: value=1043 unit=hPa
